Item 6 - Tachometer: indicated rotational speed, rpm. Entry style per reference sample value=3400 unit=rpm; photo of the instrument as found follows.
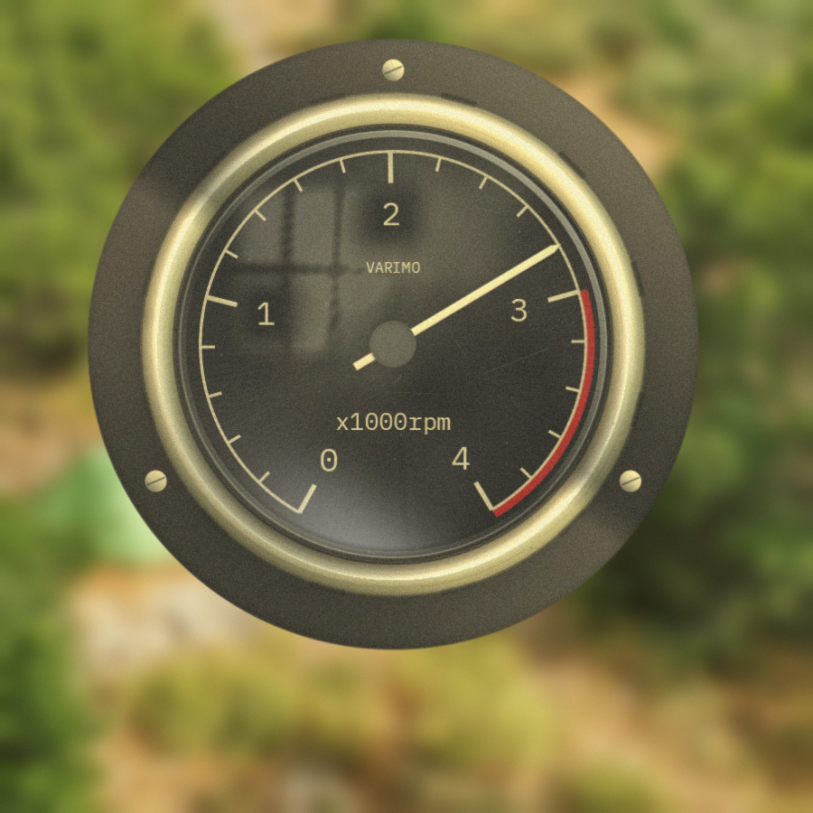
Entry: value=2800 unit=rpm
